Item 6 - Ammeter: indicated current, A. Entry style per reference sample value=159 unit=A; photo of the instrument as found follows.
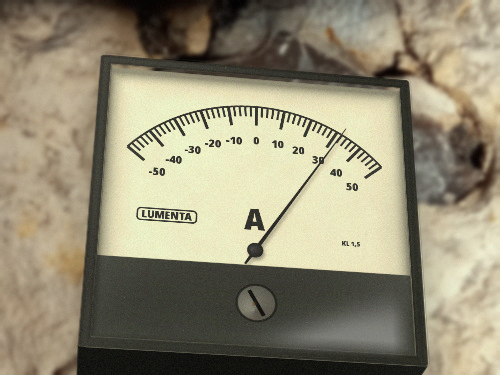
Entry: value=32 unit=A
